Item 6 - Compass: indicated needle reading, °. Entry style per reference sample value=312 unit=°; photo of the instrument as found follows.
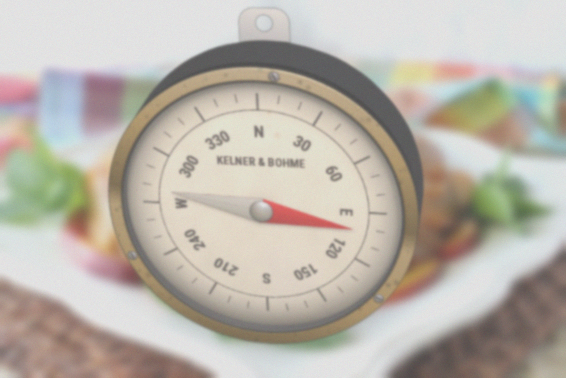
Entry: value=100 unit=°
